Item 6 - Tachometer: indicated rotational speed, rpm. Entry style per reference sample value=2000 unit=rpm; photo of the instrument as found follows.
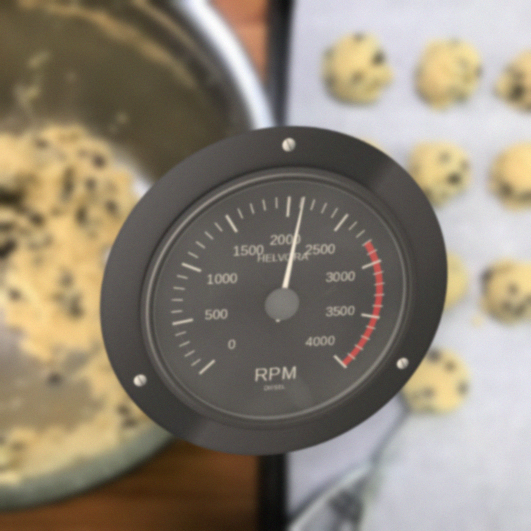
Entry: value=2100 unit=rpm
